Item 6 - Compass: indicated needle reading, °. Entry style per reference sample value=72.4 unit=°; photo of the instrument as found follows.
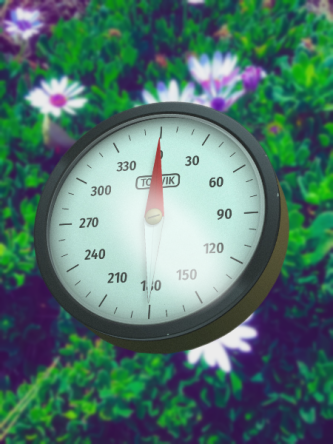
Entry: value=0 unit=°
